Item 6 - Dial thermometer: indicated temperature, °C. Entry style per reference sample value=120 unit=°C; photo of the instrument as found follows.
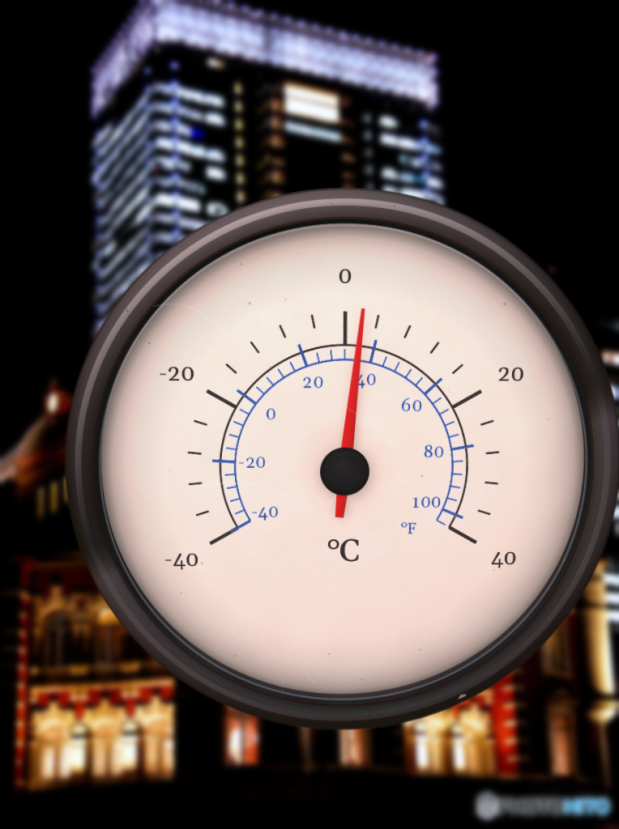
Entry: value=2 unit=°C
